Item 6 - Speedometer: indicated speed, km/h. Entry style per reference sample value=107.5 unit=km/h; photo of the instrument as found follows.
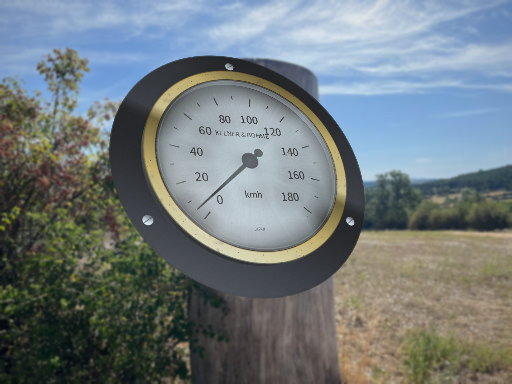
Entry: value=5 unit=km/h
